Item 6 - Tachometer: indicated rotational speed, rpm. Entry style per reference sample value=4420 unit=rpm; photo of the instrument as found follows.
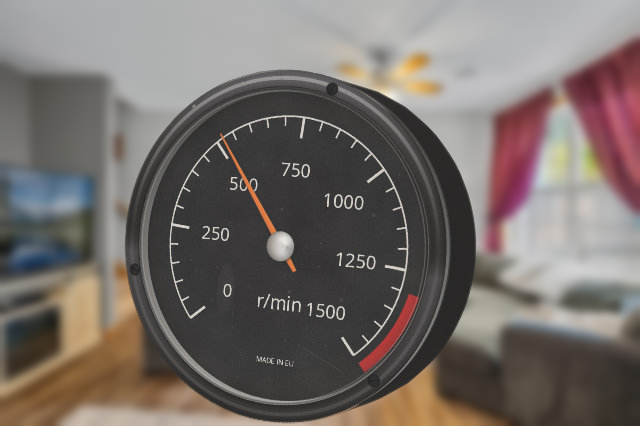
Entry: value=525 unit=rpm
